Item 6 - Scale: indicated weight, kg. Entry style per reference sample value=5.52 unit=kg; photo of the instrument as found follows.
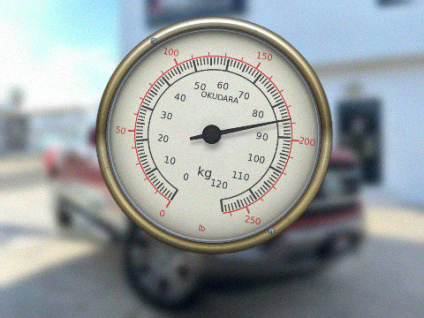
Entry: value=85 unit=kg
